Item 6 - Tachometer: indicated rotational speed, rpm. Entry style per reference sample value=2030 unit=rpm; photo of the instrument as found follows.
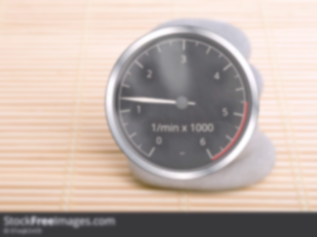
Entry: value=1250 unit=rpm
